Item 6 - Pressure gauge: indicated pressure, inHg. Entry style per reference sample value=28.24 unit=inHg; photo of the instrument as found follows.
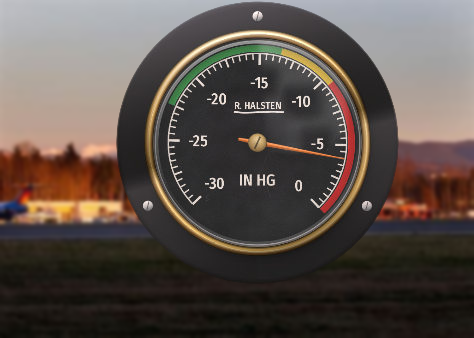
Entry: value=-4 unit=inHg
